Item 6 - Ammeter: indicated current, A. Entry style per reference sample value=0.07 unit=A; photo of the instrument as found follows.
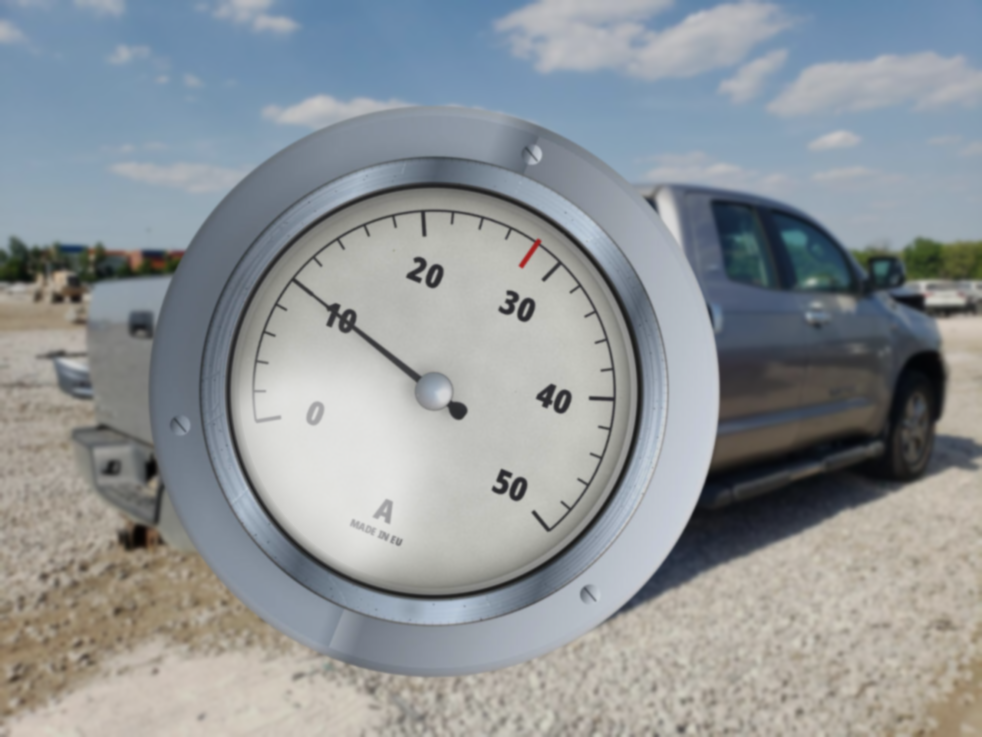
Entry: value=10 unit=A
